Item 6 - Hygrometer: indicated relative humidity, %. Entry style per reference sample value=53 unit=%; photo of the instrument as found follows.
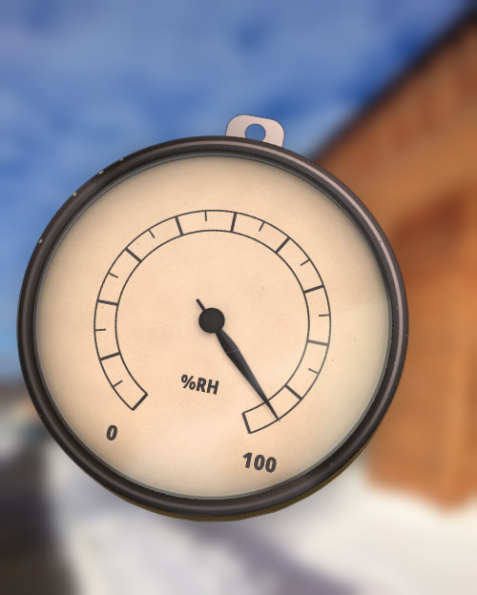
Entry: value=95 unit=%
